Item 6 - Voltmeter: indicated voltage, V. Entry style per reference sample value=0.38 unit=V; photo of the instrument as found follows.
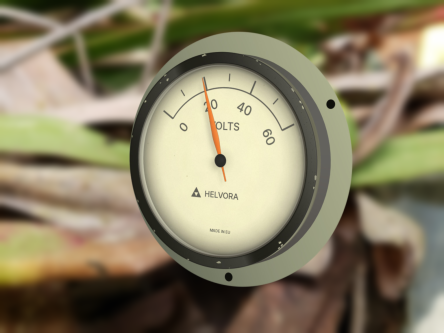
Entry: value=20 unit=V
